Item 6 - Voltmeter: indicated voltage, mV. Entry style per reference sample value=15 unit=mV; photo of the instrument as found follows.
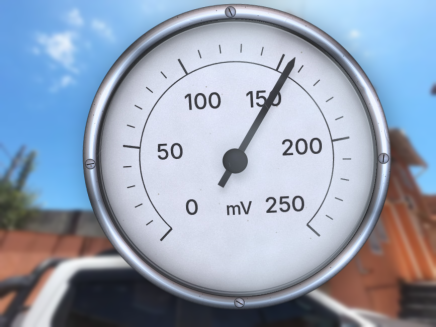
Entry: value=155 unit=mV
